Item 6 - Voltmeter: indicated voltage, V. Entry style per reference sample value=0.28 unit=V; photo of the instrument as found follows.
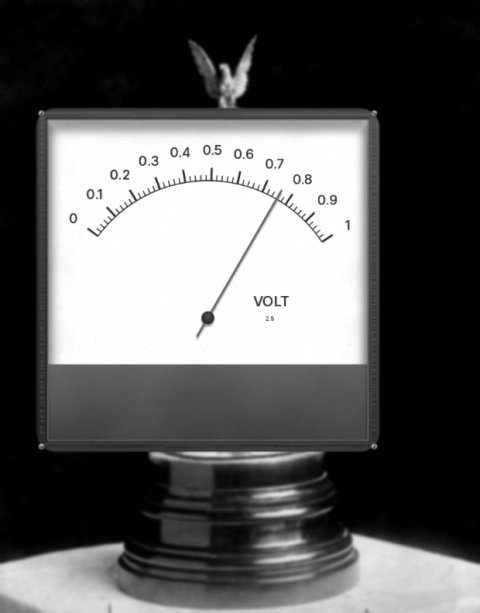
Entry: value=0.76 unit=V
